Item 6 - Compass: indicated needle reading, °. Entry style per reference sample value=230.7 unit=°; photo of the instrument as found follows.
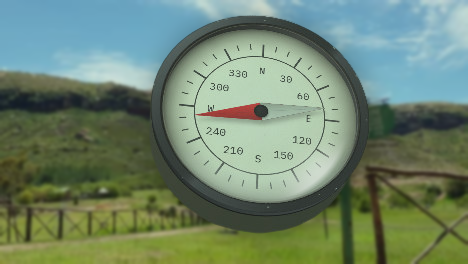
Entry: value=260 unit=°
